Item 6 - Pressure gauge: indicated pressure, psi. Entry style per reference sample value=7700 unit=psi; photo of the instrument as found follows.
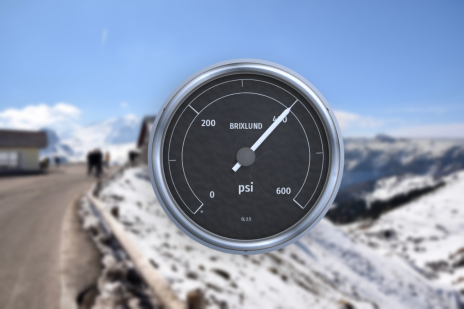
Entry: value=400 unit=psi
